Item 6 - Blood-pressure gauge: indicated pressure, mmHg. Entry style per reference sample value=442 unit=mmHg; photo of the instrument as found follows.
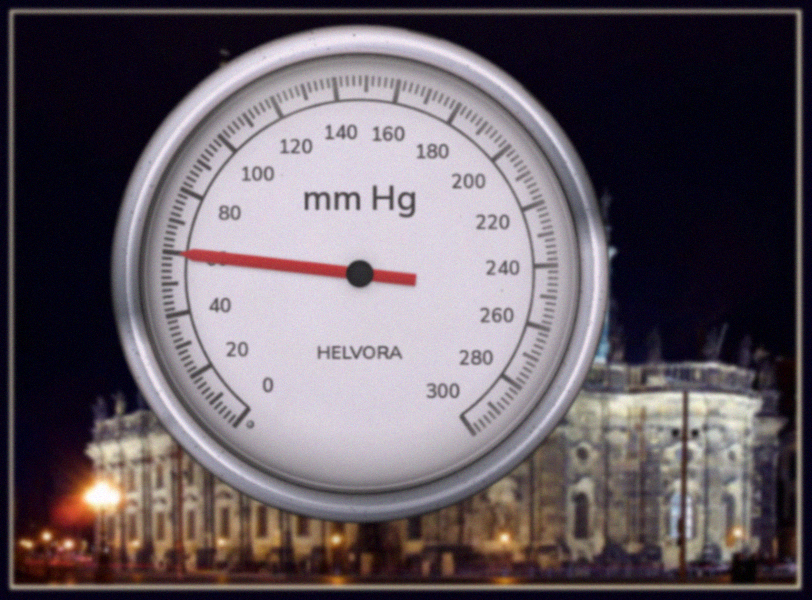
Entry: value=60 unit=mmHg
